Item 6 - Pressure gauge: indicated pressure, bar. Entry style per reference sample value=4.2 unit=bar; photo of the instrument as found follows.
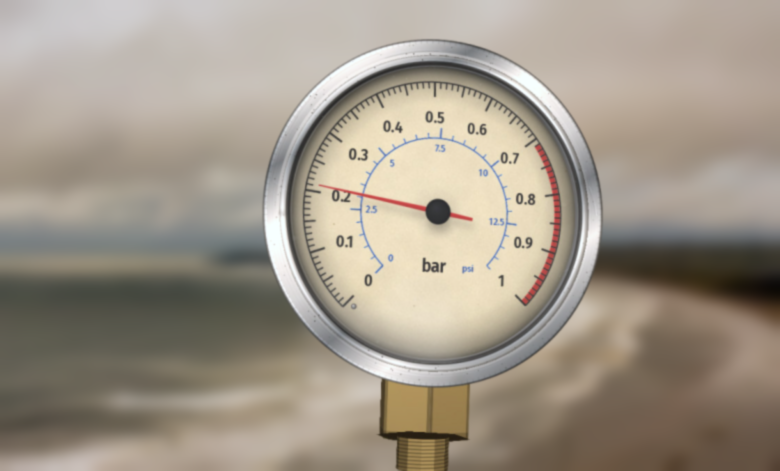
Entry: value=0.21 unit=bar
